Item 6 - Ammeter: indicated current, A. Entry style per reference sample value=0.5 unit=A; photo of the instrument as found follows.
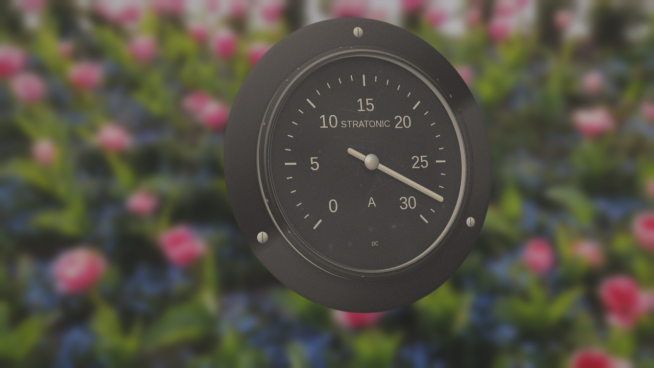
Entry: value=28 unit=A
